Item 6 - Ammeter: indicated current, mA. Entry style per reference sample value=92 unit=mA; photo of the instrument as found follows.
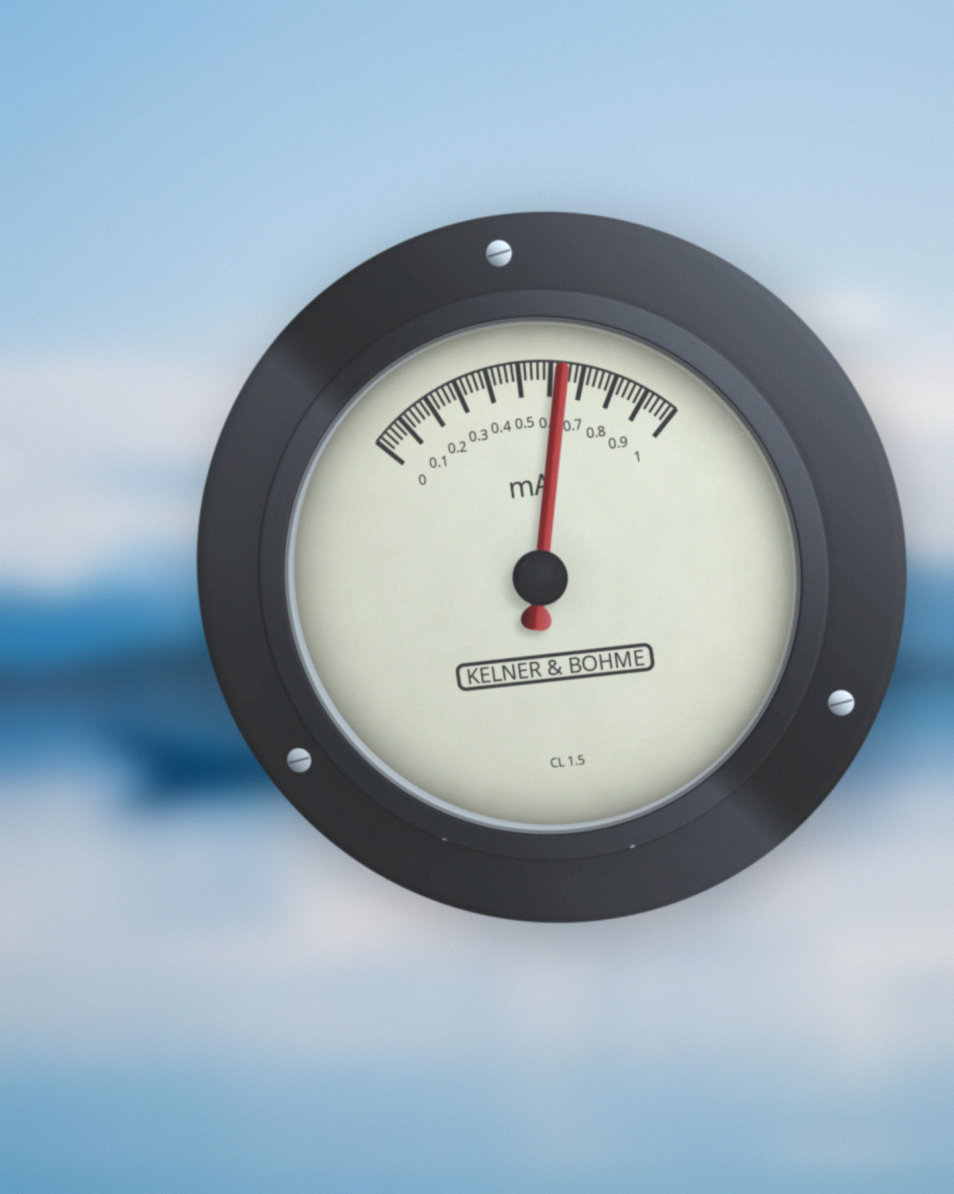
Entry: value=0.64 unit=mA
